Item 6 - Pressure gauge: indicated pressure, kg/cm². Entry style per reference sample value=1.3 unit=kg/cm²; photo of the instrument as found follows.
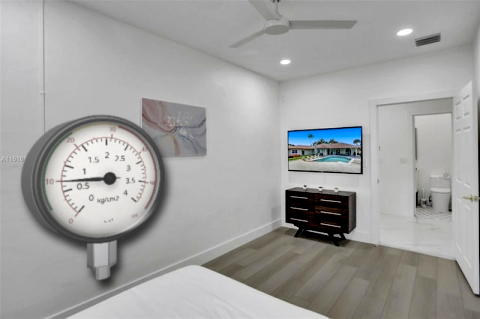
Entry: value=0.7 unit=kg/cm²
